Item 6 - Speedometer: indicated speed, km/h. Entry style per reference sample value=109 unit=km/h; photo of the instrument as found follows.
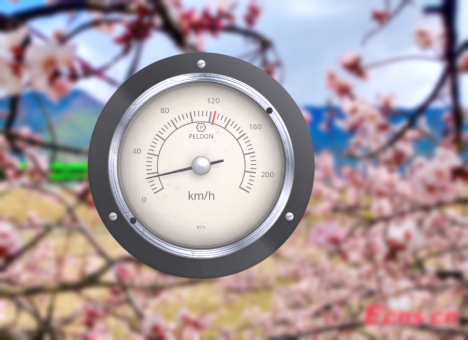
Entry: value=16 unit=km/h
